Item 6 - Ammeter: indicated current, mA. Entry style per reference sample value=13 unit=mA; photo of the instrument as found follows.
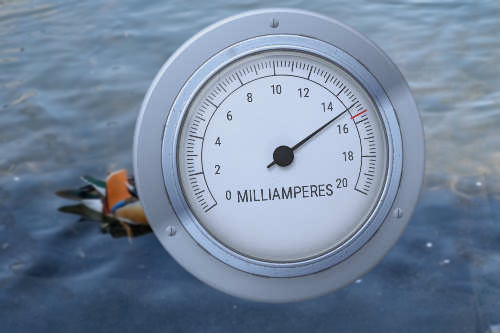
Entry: value=15 unit=mA
